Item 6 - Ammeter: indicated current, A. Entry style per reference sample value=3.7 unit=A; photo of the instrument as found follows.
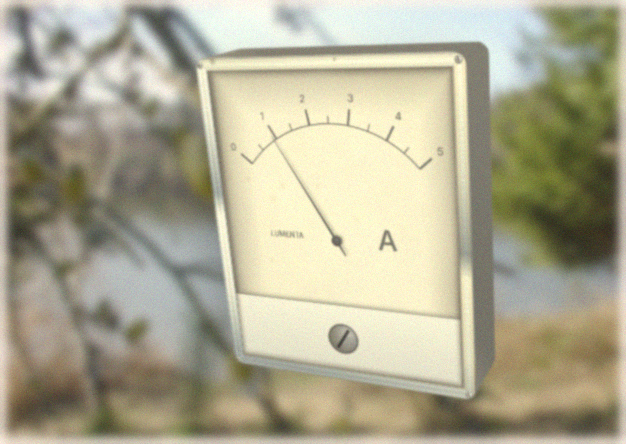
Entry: value=1 unit=A
